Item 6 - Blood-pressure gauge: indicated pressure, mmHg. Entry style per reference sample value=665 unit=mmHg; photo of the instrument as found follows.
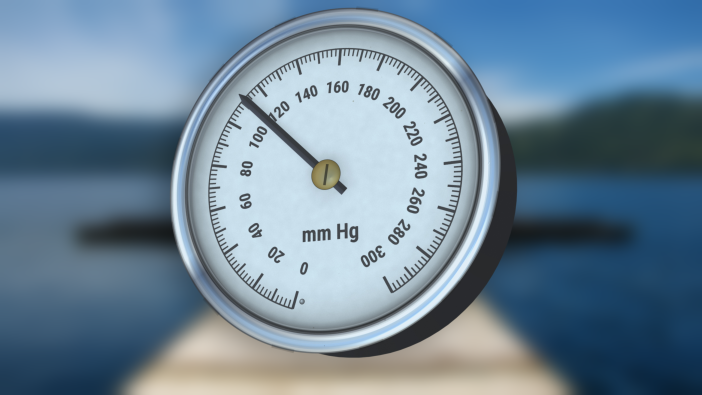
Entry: value=112 unit=mmHg
